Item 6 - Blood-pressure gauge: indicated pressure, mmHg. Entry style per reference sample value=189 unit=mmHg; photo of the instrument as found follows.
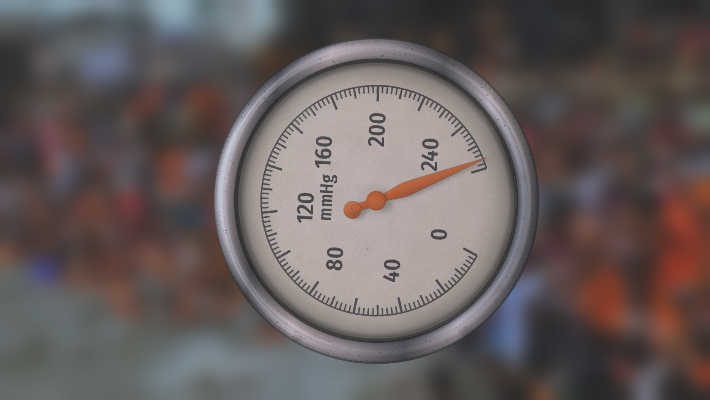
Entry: value=256 unit=mmHg
